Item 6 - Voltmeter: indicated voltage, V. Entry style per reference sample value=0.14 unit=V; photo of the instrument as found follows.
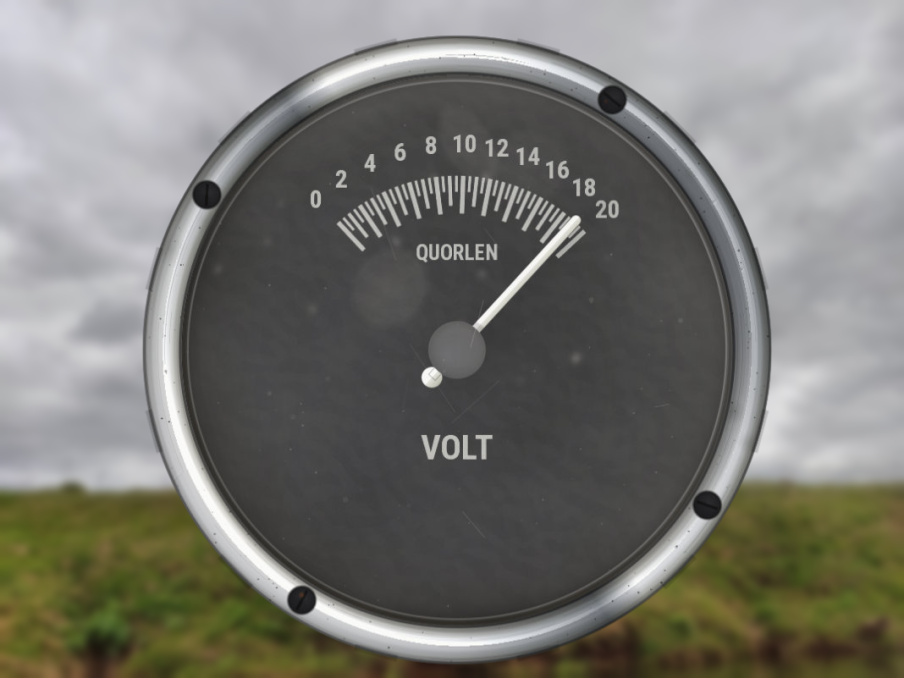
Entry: value=19 unit=V
